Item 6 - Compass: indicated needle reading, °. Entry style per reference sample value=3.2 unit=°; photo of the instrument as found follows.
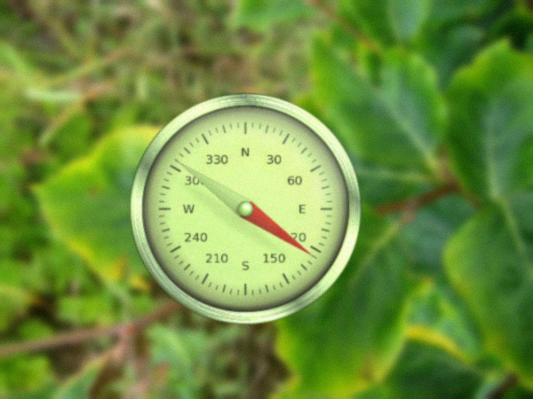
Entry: value=125 unit=°
